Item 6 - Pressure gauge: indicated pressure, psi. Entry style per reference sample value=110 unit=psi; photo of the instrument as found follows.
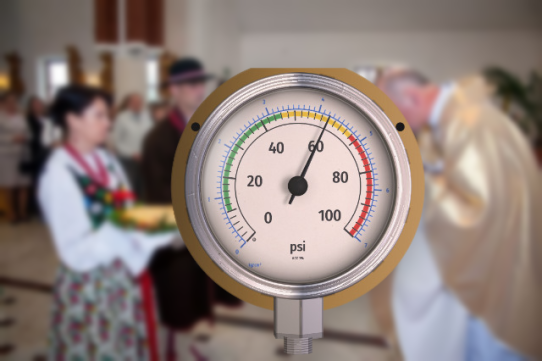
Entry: value=60 unit=psi
